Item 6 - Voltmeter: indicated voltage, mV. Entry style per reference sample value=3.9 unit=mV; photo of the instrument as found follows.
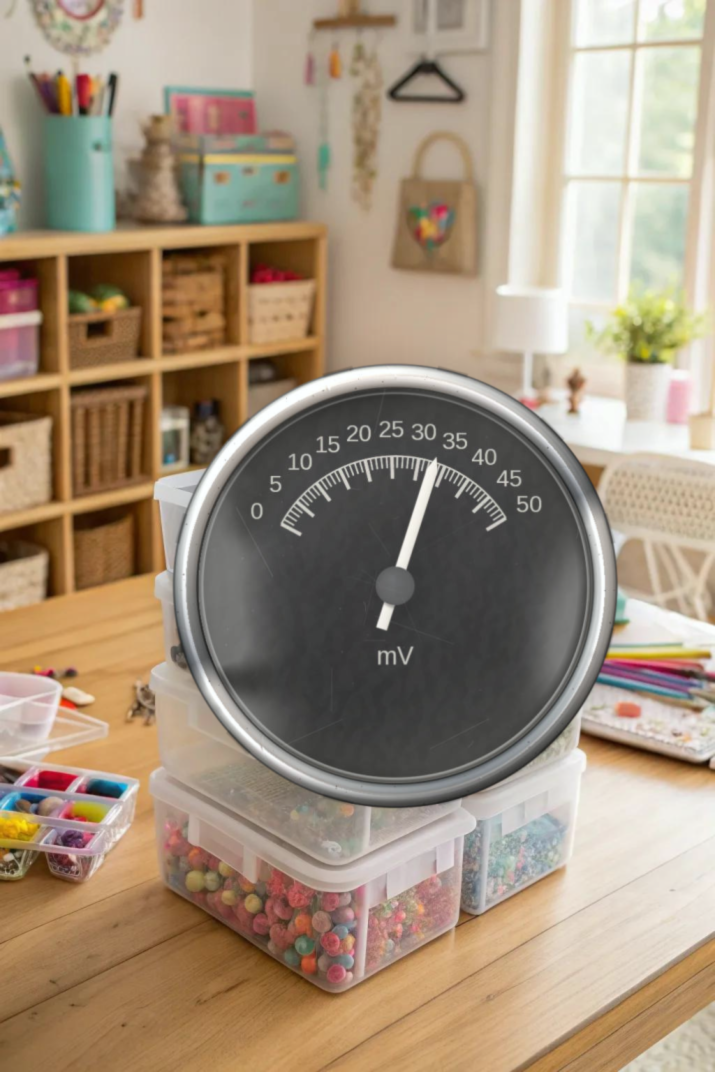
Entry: value=33 unit=mV
